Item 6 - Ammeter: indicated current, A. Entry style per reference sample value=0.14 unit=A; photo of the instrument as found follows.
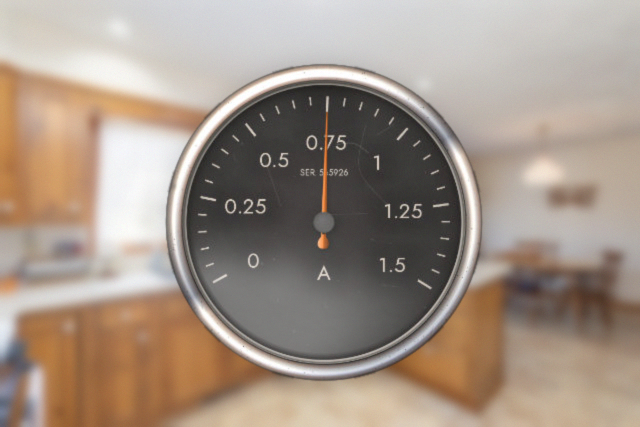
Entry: value=0.75 unit=A
